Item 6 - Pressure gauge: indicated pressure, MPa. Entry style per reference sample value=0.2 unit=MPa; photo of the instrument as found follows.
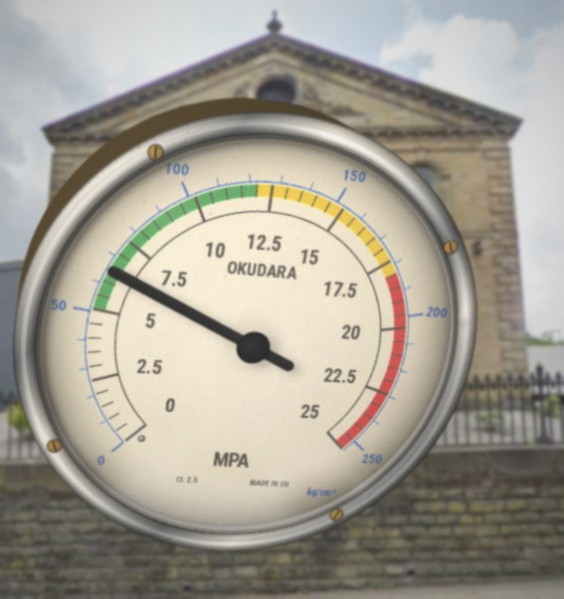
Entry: value=6.5 unit=MPa
